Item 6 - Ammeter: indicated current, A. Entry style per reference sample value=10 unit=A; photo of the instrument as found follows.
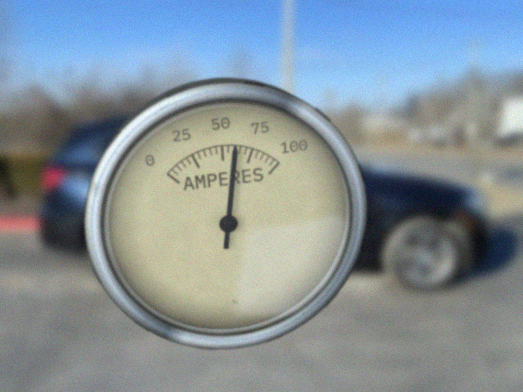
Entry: value=60 unit=A
